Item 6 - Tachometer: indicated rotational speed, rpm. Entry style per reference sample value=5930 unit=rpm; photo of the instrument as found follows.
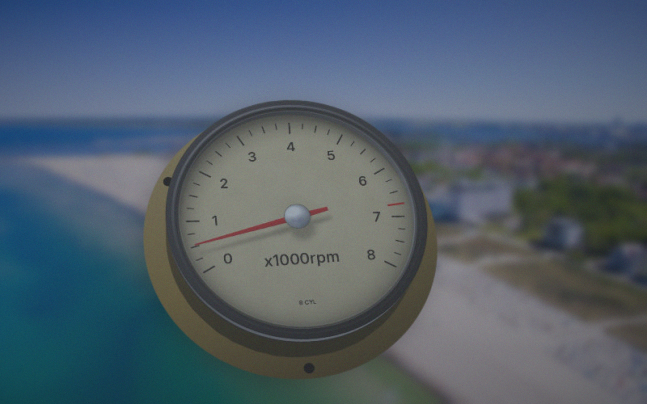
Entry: value=500 unit=rpm
